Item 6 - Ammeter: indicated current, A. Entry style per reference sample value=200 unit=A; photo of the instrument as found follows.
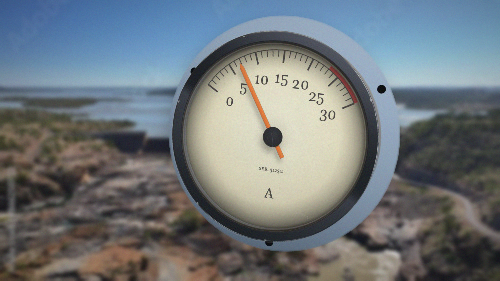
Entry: value=7 unit=A
